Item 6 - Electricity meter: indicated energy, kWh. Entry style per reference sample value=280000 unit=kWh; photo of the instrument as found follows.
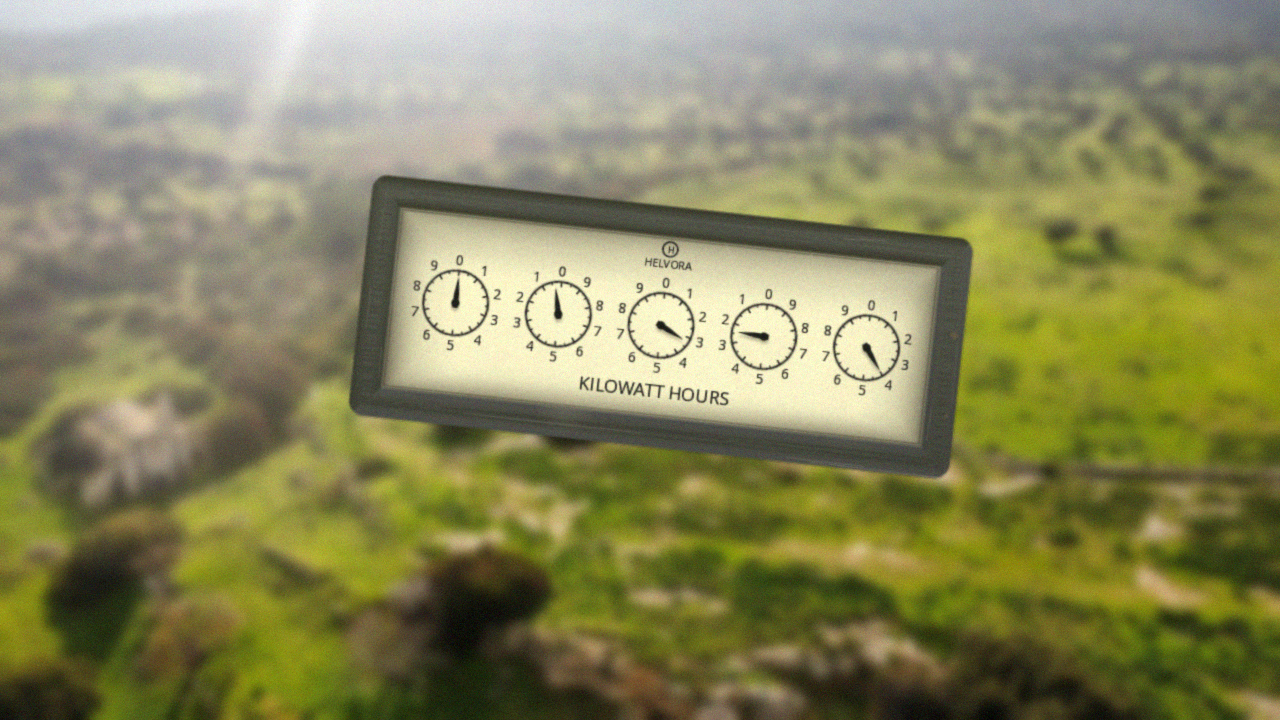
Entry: value=324 unit=kWh
